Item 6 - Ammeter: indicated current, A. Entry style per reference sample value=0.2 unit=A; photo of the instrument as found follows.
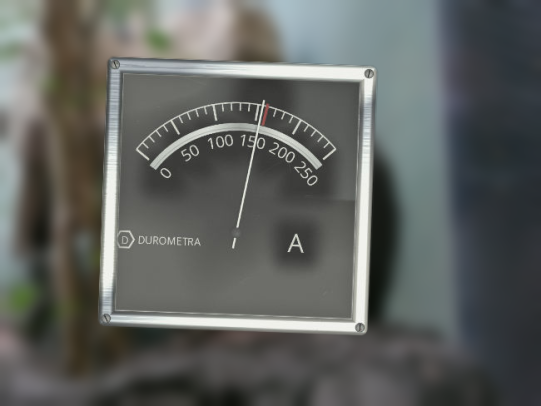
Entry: value=155 unit=A
